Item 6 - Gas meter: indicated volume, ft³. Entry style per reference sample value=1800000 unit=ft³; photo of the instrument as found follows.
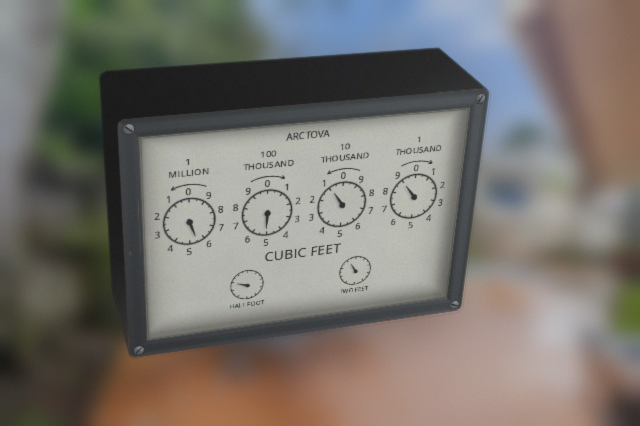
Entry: value=550900 unit=ft³
